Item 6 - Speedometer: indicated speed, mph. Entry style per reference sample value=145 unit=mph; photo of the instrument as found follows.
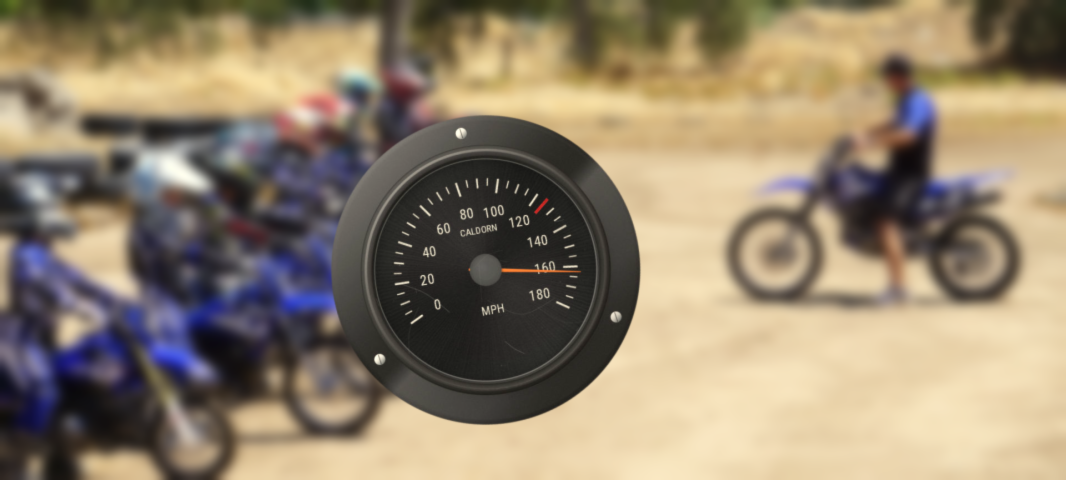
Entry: value=162.5 unit=mph
